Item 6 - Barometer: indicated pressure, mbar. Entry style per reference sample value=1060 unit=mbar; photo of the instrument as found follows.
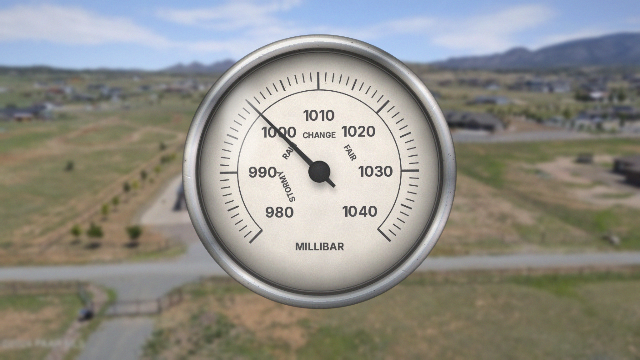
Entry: value=1000 unit=mbar
